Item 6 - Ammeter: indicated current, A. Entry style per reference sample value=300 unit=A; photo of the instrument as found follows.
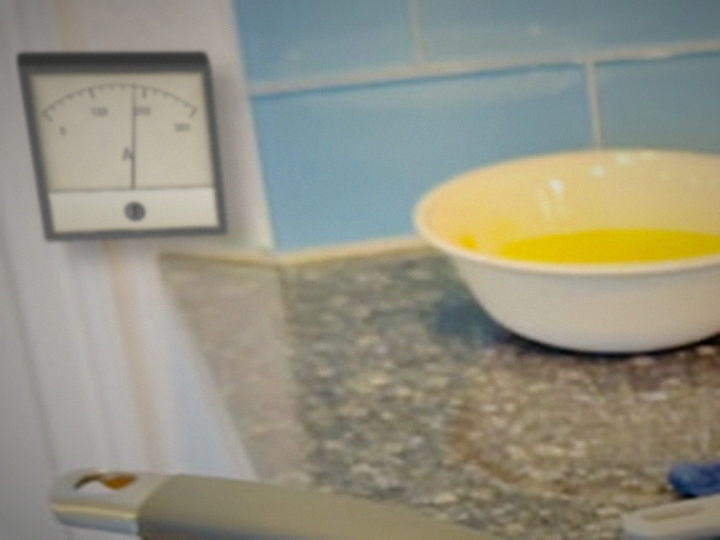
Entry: value=180 unit=A
